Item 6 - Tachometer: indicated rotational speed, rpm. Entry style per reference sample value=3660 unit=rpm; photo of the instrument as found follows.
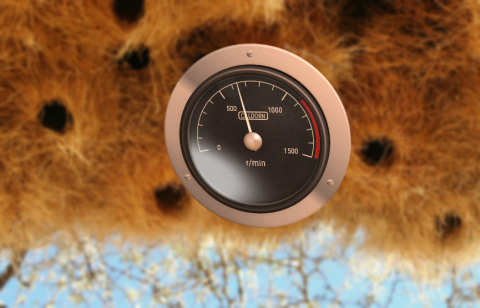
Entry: value=650 unit=rpm
